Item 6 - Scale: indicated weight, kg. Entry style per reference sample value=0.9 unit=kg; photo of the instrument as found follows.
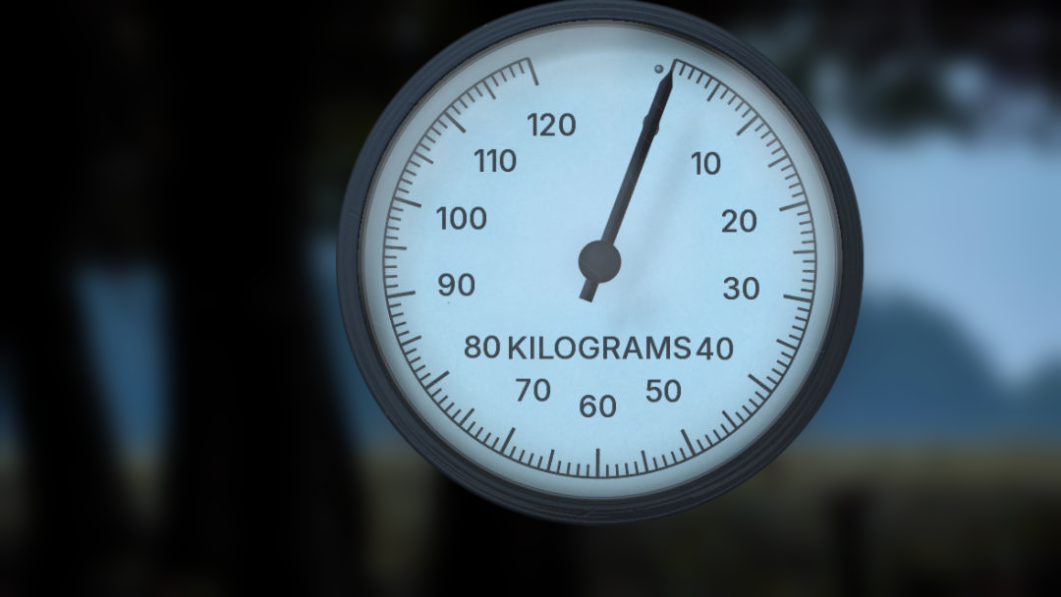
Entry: value=0 unit=kg
